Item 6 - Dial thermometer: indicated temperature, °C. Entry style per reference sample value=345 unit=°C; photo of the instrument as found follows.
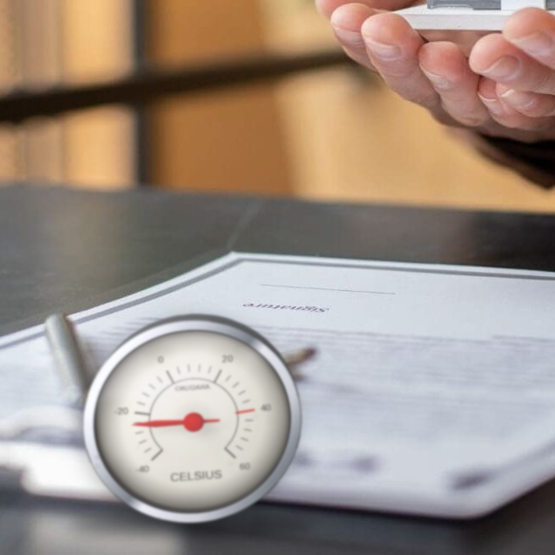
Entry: value=-24 unit=°C
